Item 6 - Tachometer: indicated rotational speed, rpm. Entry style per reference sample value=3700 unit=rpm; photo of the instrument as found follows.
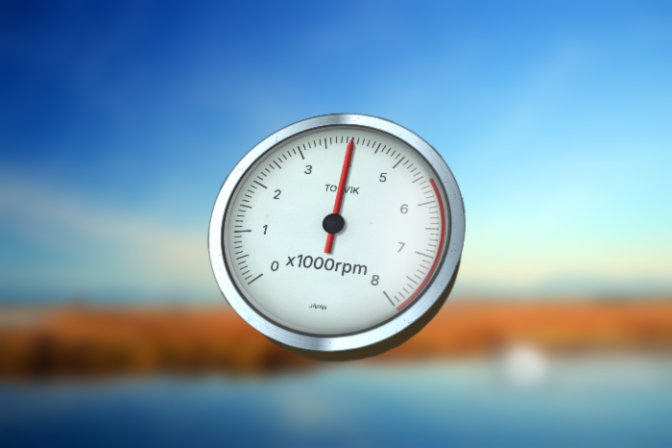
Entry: value=4000 unit=rpm
